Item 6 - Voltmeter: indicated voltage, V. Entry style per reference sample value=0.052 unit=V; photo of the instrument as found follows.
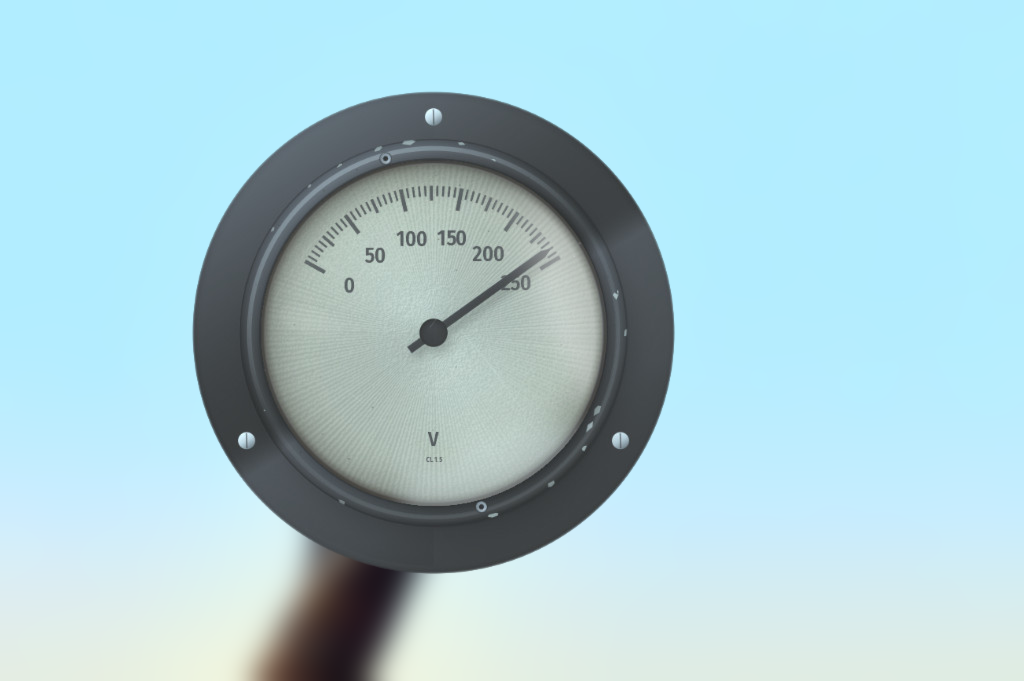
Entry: value=240 unit=V
